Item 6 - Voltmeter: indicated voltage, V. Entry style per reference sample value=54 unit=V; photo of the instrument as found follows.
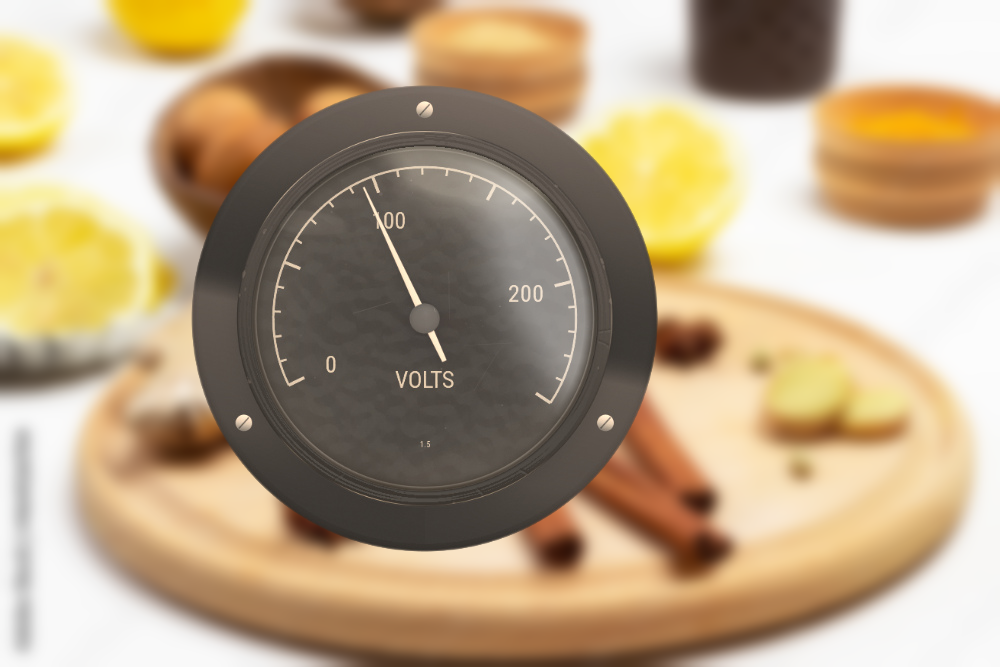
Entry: value=95 unit=V
